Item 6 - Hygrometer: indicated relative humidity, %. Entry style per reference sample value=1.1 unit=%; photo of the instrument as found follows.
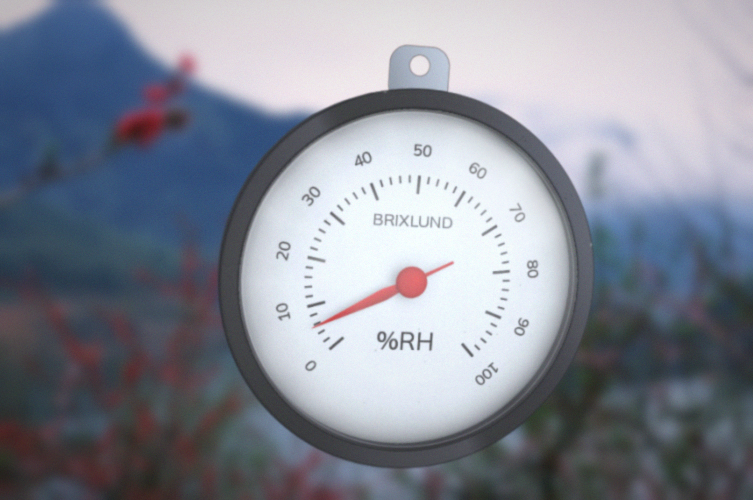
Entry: value=6 unit=%
